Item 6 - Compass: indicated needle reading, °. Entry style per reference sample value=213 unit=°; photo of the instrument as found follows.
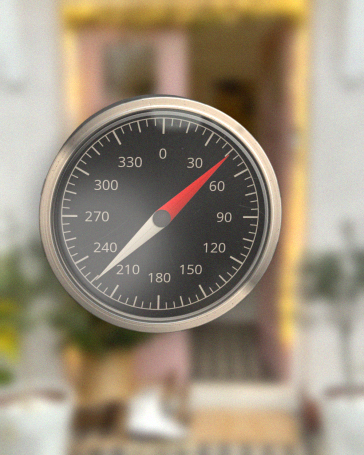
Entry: value=45 unit=°
